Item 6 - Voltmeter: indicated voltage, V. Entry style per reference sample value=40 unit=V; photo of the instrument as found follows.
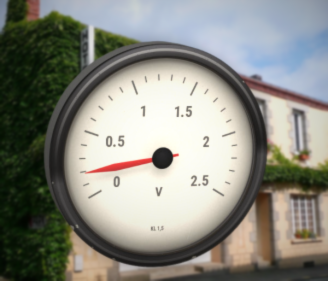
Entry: value=0.2 unit=V
